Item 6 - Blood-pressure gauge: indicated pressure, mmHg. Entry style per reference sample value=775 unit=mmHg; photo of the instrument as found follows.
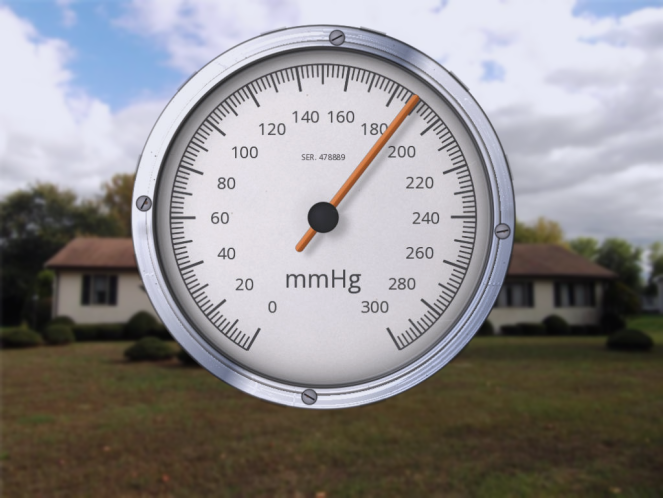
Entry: value=188 unit=mmHg
